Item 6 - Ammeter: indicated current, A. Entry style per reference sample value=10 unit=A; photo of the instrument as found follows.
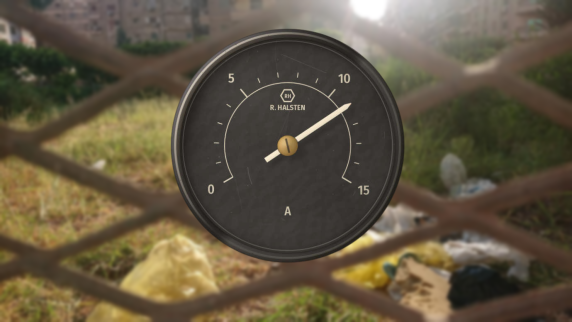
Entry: value=11 unit=A
